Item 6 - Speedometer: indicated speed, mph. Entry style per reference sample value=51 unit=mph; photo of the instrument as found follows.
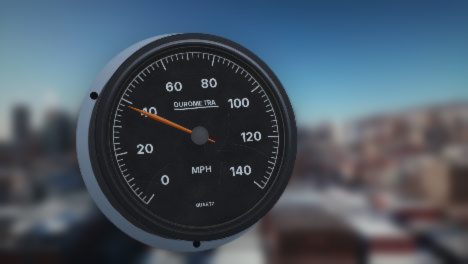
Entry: value=38 unit=mph
